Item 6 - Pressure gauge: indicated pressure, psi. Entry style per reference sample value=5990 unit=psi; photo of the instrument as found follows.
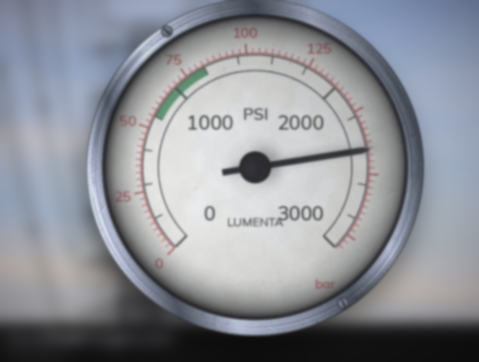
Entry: value=2400 unit=psi
